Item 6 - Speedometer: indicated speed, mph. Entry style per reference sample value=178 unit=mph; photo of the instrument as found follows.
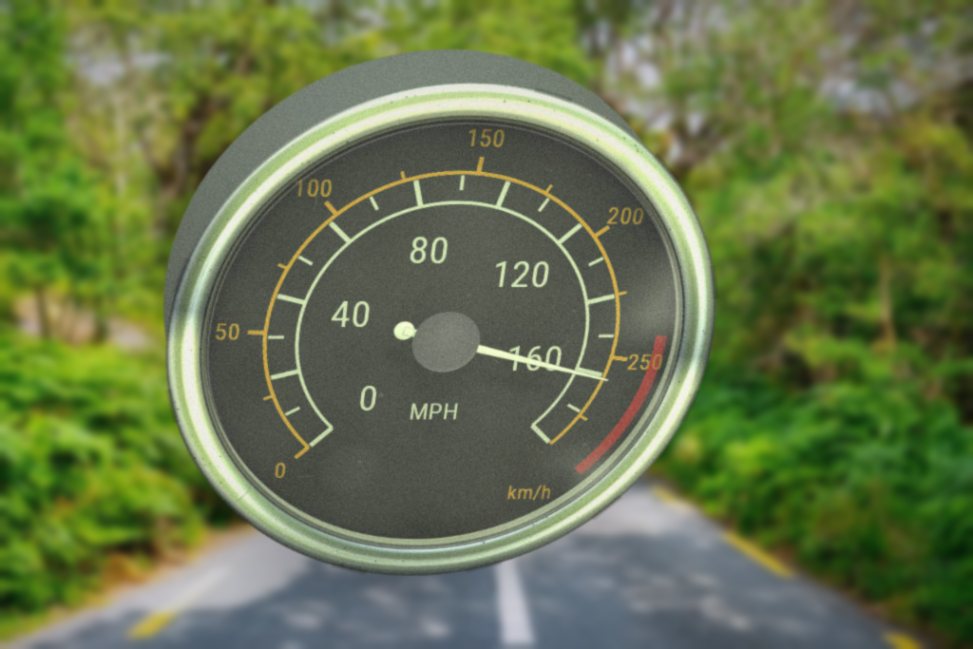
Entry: value=160 unit=mph
